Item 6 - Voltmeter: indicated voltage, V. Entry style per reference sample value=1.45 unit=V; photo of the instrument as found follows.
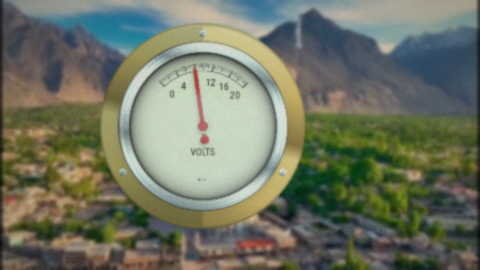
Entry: value=8 unit=V
